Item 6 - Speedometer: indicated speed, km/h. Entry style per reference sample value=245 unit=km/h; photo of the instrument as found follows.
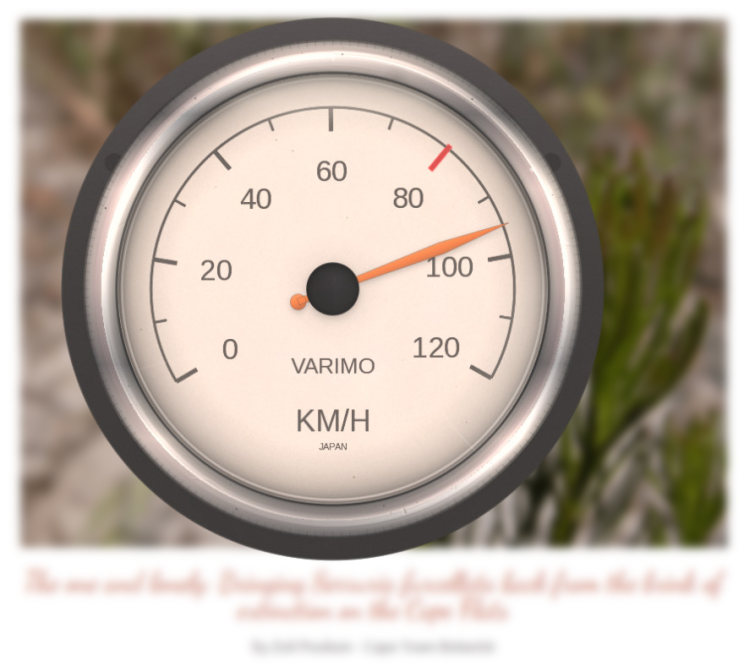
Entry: value=95 unit=km/h
